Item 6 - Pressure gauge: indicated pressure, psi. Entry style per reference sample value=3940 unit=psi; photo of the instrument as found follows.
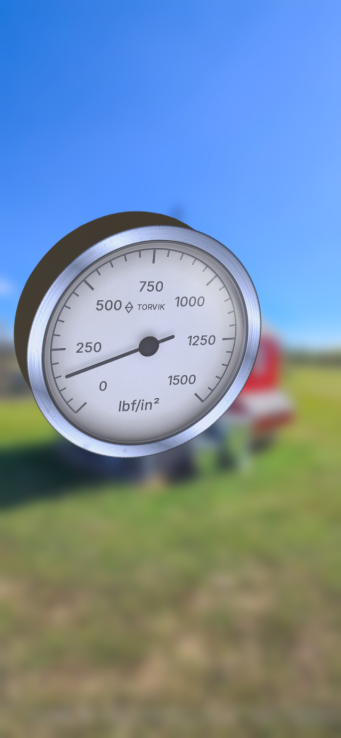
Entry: value=150 unit=psi
